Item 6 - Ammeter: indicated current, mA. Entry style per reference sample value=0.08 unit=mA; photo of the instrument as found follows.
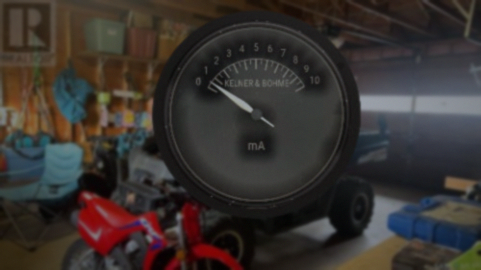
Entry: value=0.5 unit=mA
